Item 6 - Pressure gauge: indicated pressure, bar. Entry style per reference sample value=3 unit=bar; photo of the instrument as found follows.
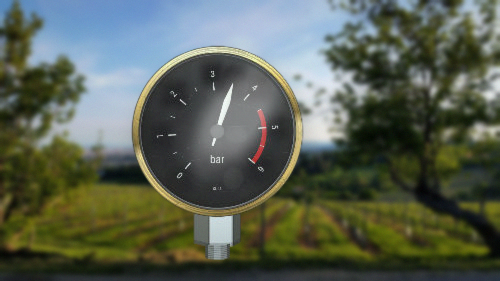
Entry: value=3.5 unit=bar
